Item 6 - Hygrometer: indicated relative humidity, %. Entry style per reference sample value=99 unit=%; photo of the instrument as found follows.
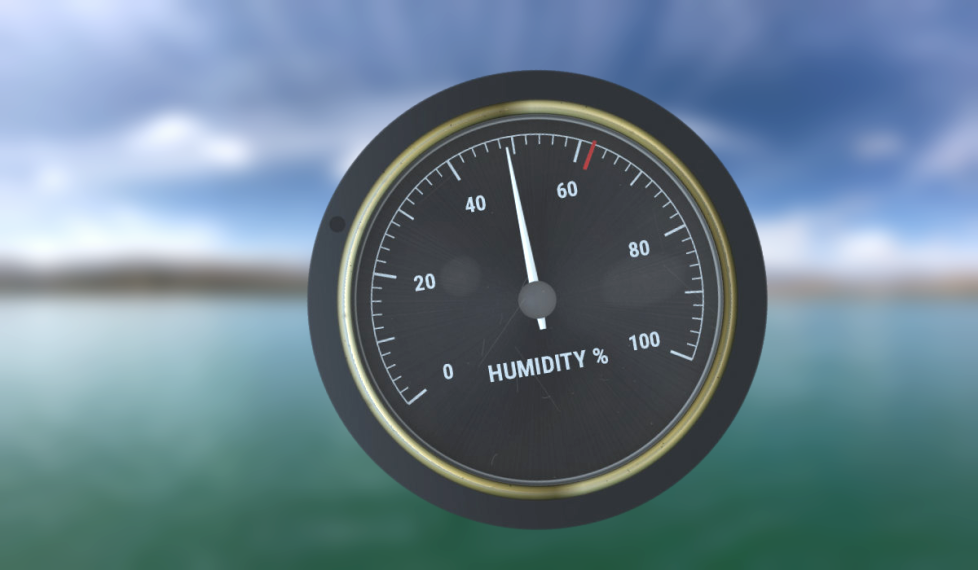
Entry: value=49 unit=%
